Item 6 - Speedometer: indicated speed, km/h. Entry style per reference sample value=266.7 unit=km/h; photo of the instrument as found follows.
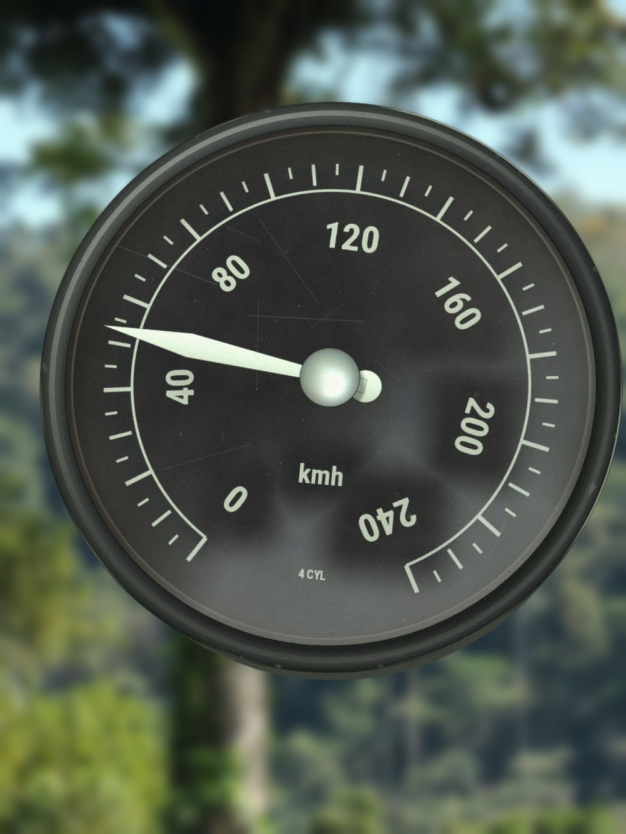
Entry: value=52.5 unit=km/h
